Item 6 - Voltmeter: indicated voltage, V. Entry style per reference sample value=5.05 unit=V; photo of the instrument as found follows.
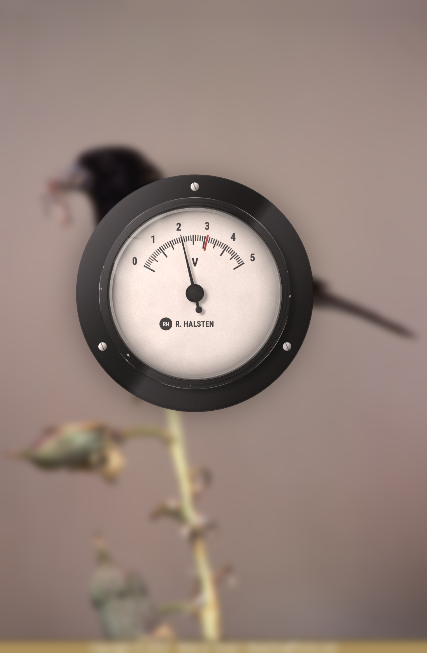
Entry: value=2 unit=V
